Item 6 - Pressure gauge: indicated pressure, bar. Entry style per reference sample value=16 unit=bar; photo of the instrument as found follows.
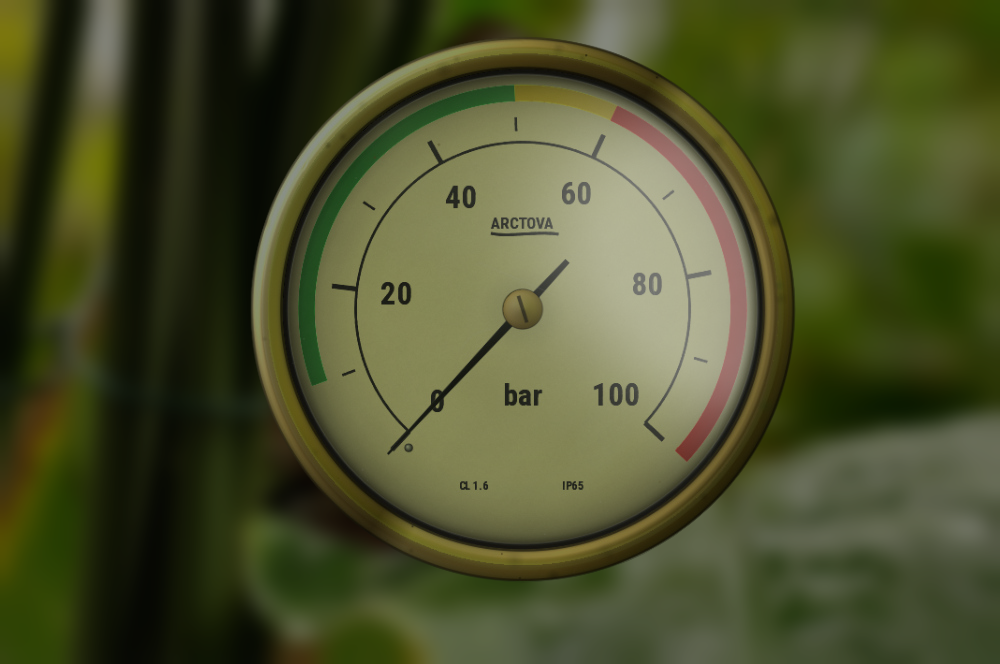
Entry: value=0 unit=bar
